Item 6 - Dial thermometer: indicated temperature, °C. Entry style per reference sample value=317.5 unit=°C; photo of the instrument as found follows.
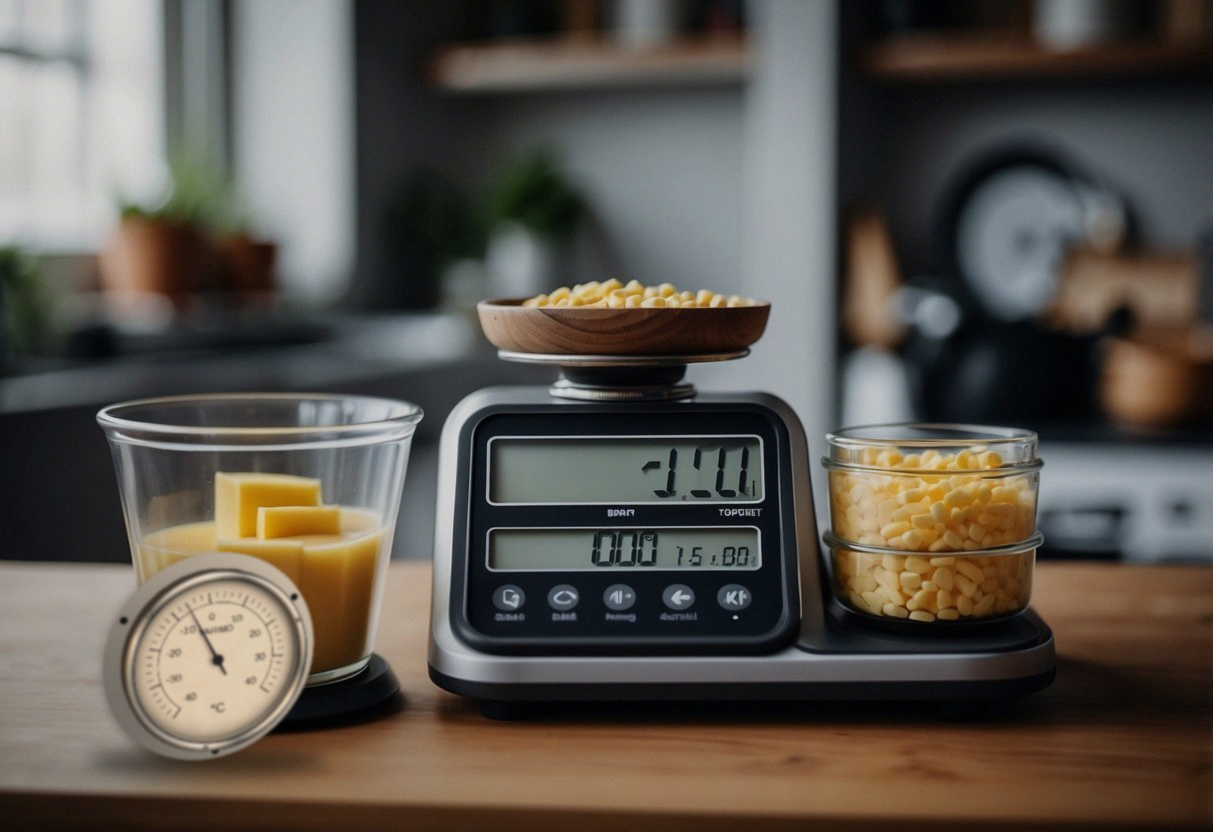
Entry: value=-6 unit=°C
